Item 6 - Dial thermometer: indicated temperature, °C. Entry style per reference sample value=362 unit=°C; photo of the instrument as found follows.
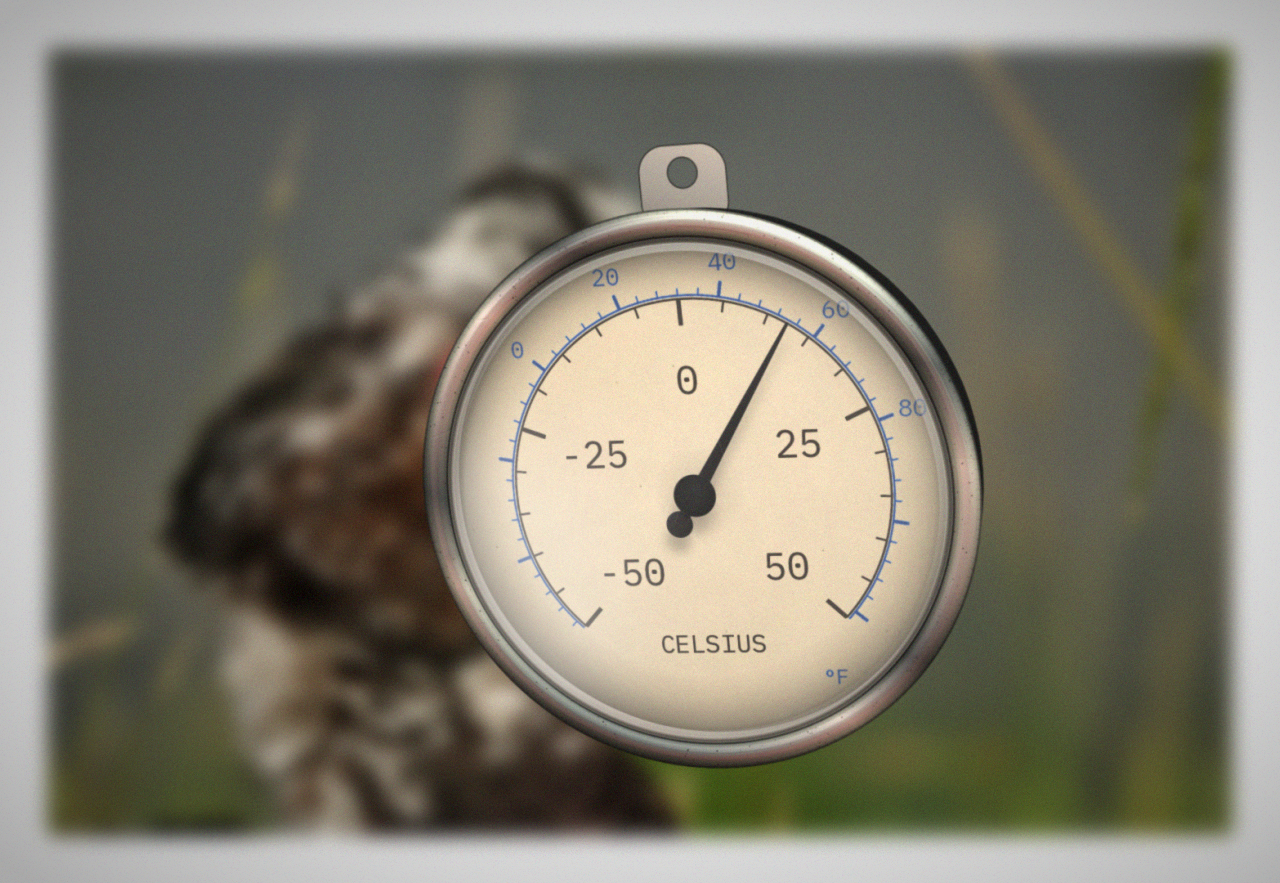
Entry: value=12.5 unit=°C
